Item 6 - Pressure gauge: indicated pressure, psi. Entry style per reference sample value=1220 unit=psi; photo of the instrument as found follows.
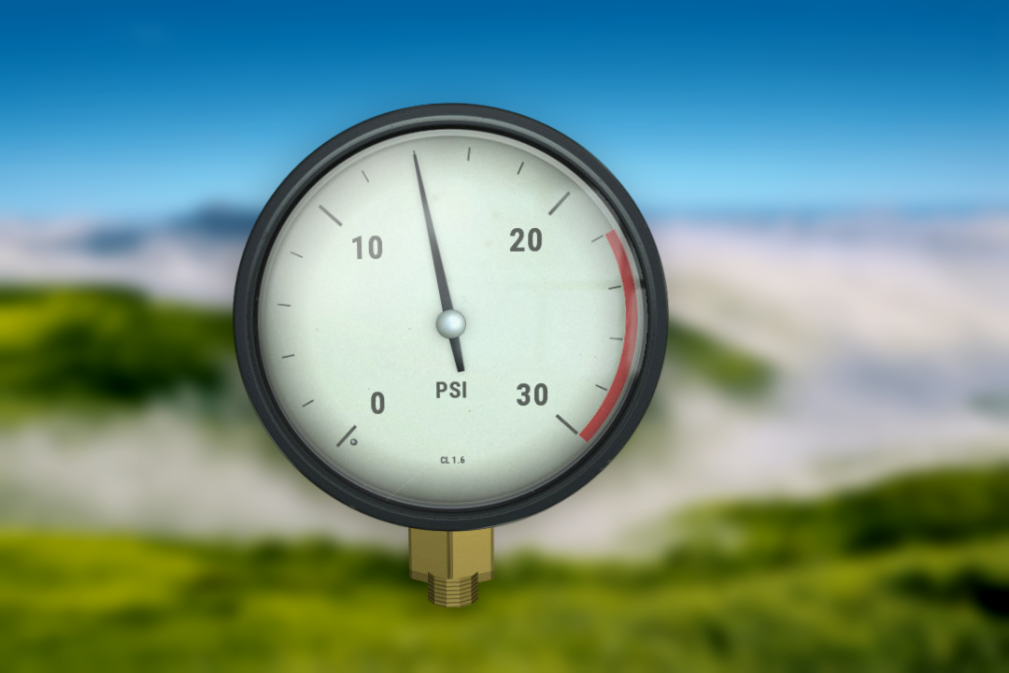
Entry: value=14 unit=psi
